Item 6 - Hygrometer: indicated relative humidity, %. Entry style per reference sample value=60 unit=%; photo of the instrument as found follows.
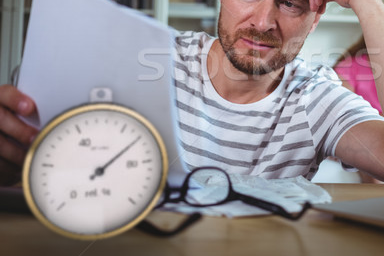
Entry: value=68 unit=%
